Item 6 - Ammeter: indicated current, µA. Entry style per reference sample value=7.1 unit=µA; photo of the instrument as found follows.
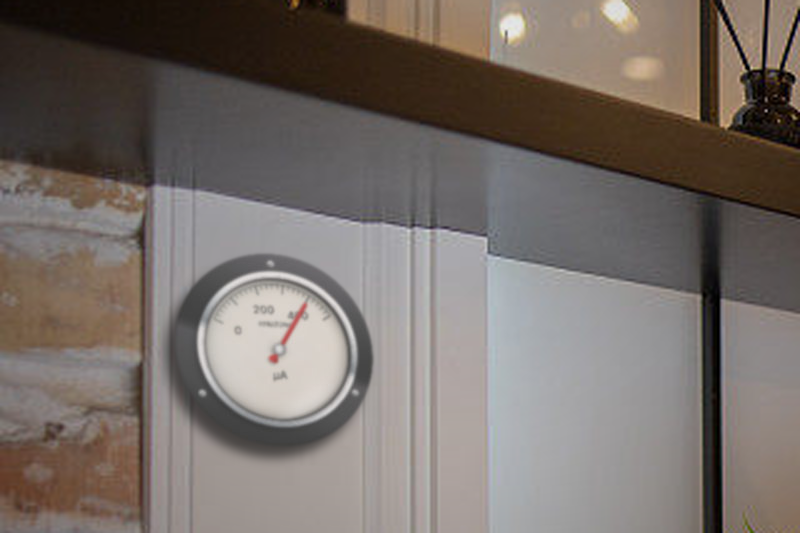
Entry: value=400 unit=µA
